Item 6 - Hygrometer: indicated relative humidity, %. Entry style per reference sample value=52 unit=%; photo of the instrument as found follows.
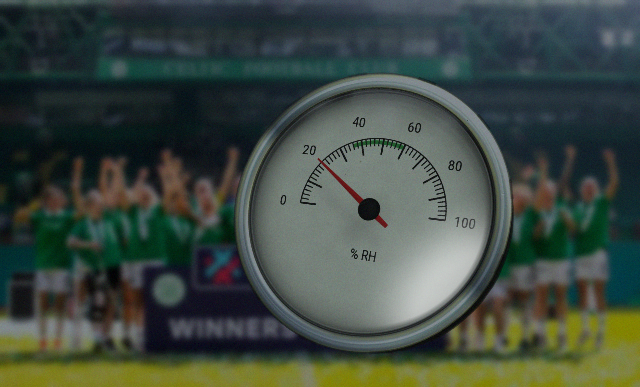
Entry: value=20 unit=%
